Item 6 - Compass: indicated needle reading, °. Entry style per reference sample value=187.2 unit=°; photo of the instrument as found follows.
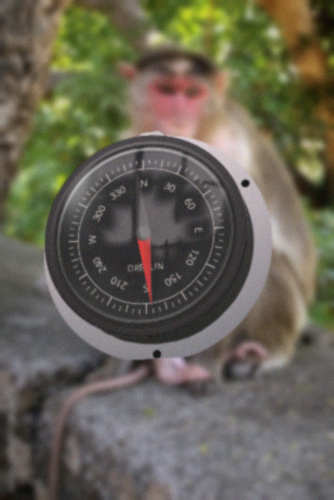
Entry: value=175 unit=°
